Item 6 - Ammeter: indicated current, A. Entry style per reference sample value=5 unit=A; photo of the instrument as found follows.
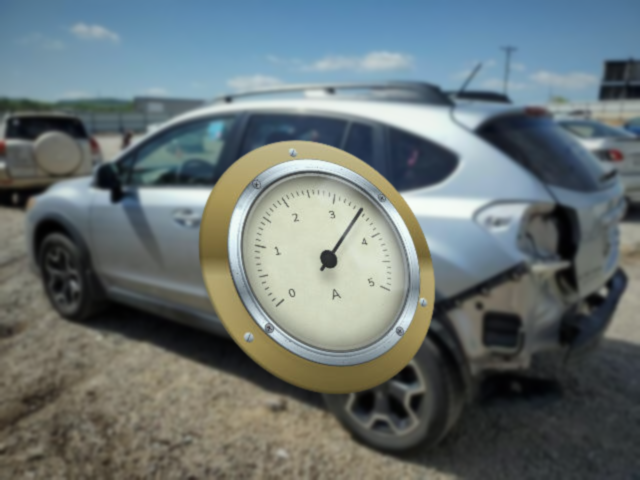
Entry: value=3.5 unit=A
